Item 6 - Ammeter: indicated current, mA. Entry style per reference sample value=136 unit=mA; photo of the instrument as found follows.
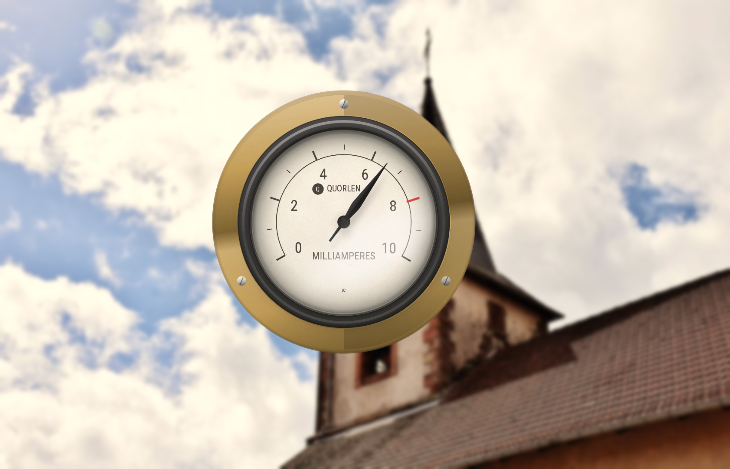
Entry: value=6.5 unit=mA
